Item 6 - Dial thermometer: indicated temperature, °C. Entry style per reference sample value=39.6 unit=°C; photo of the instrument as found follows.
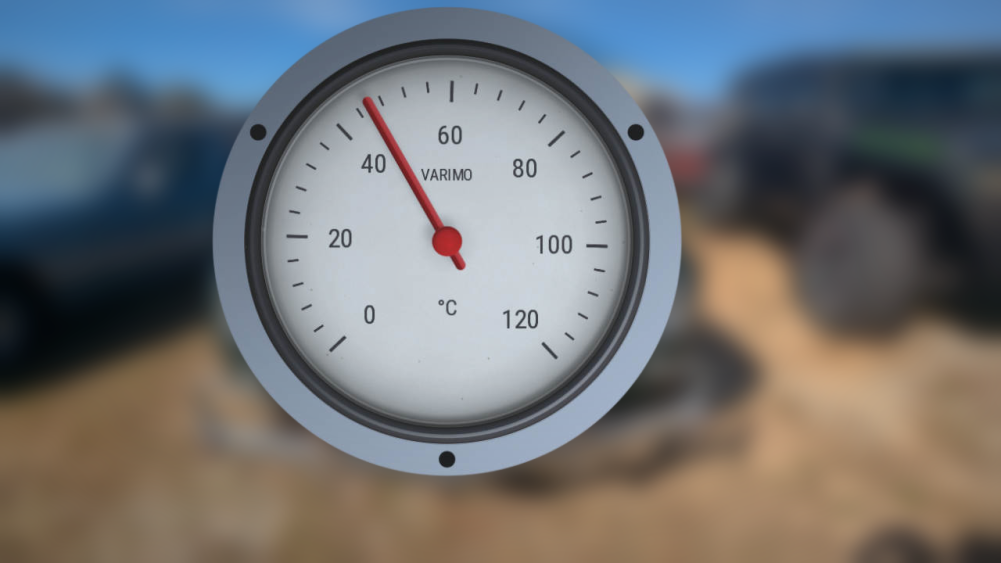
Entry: value=46 unit=°C
